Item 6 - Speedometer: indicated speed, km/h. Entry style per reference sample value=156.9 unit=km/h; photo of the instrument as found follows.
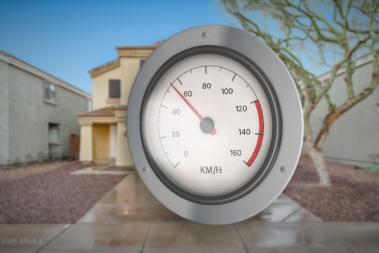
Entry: value=55 unit=km/h
